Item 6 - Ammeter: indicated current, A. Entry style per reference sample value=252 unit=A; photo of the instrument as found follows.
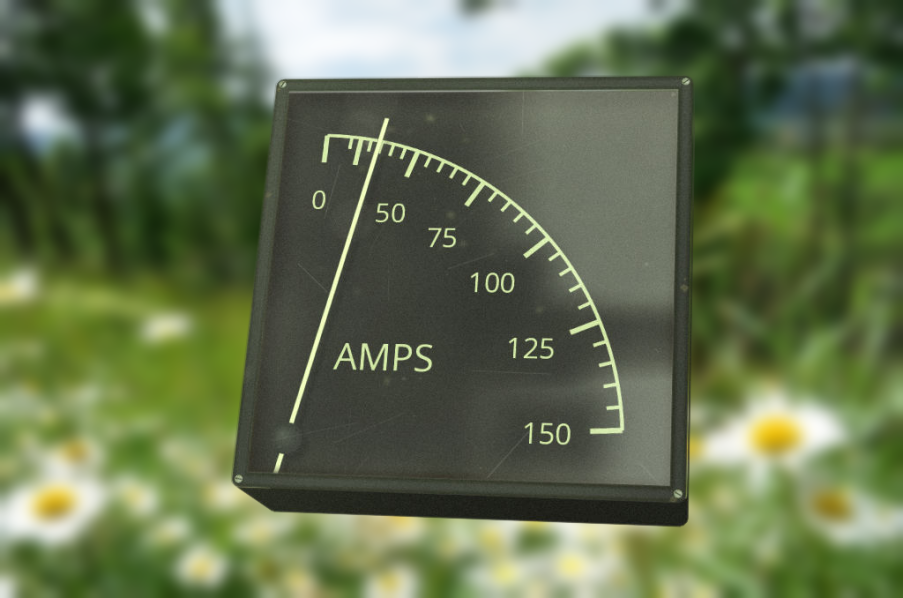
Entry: value=35 unit=A
